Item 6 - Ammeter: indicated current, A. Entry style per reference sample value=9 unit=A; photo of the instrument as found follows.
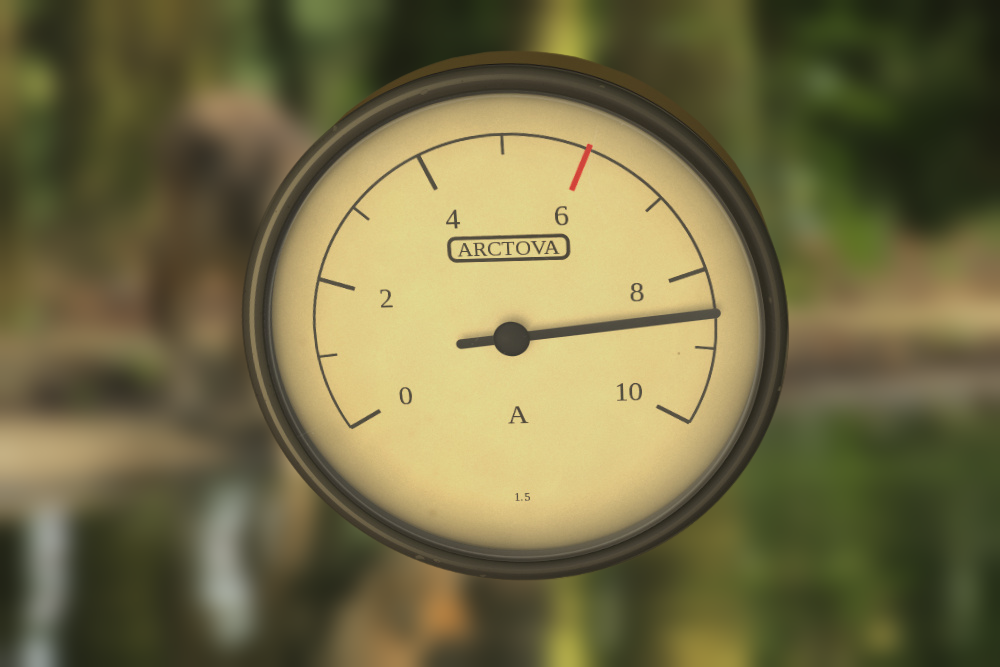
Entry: value=8.5 unit=A
